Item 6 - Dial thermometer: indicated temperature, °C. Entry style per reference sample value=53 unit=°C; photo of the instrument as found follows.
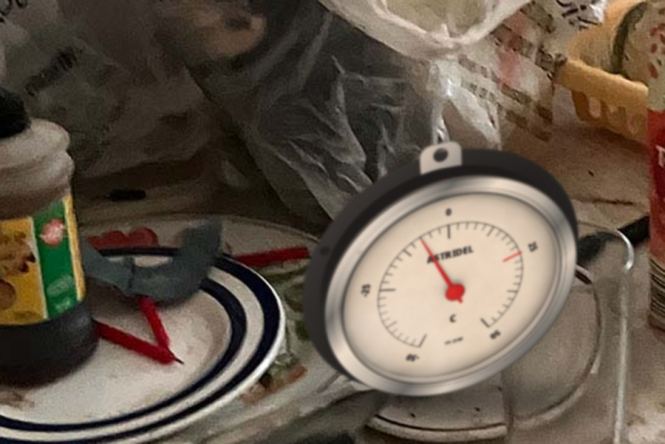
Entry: value=-7.5 unit=°C
